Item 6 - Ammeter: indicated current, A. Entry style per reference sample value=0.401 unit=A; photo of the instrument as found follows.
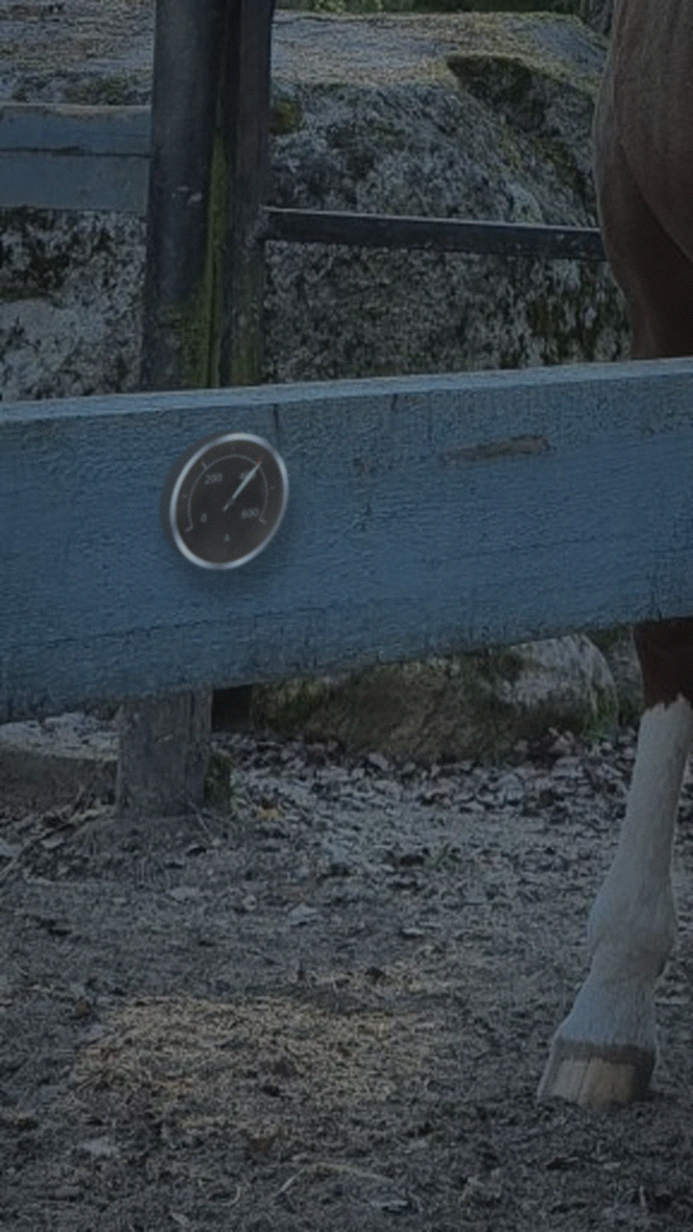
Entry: value=400 unit=A
